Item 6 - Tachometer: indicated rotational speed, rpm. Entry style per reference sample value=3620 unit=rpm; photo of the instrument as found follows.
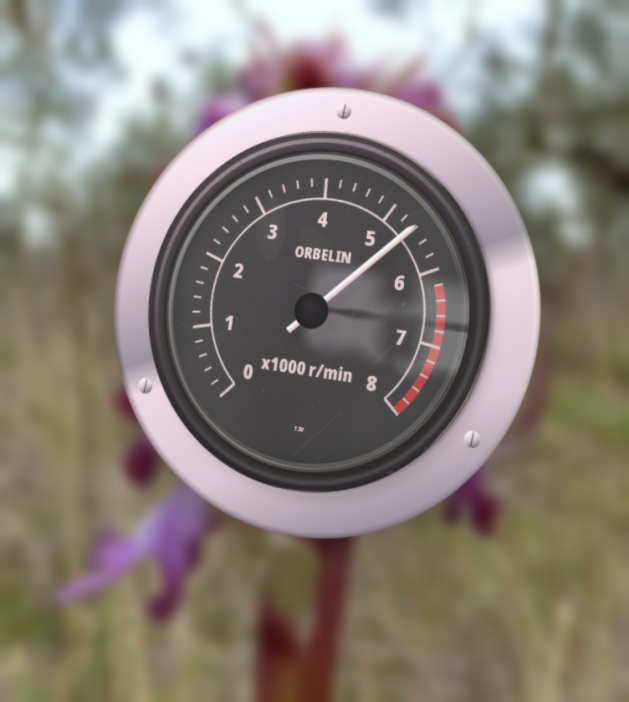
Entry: value=5400 unit=rpm
